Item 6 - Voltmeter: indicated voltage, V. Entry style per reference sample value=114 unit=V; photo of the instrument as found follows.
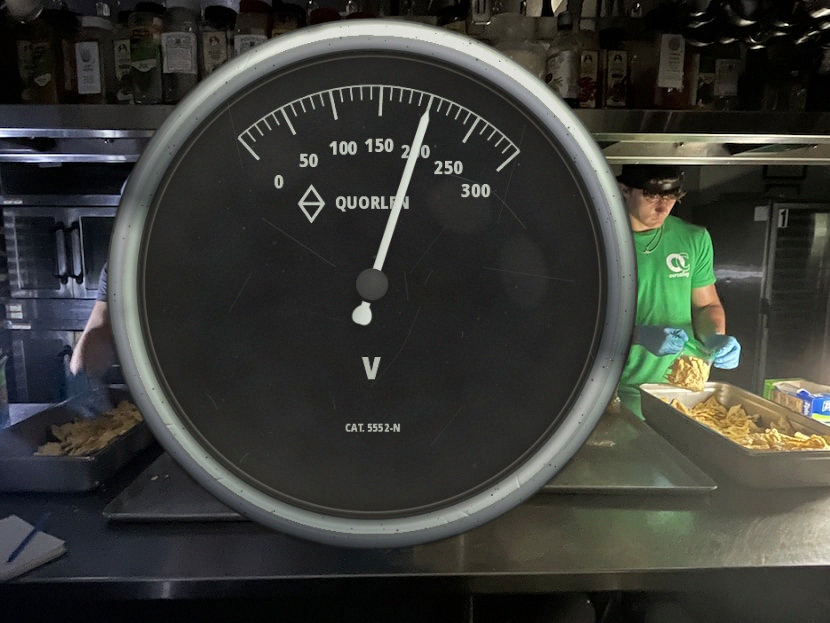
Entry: value=200 unit=V
